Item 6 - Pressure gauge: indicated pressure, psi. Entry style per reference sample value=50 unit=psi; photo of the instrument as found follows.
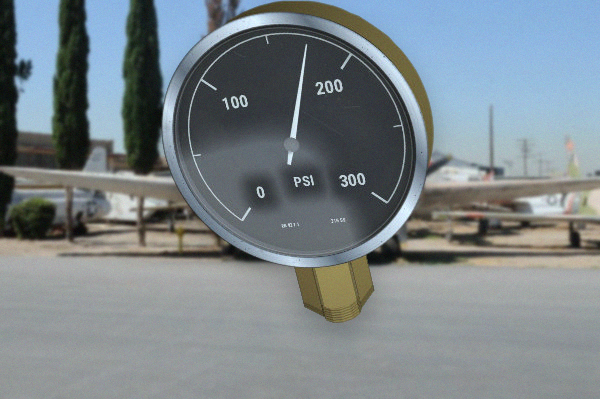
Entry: value=175 unit=psi
